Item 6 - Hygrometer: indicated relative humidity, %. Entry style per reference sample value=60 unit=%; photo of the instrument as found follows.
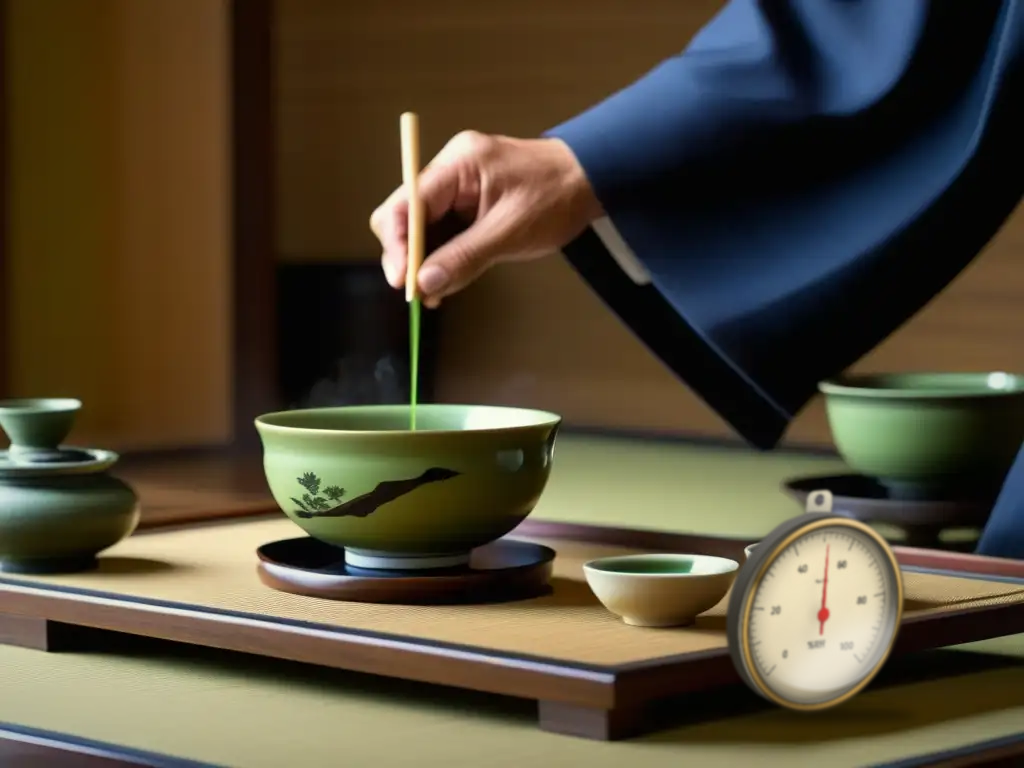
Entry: value=50 unit=%
